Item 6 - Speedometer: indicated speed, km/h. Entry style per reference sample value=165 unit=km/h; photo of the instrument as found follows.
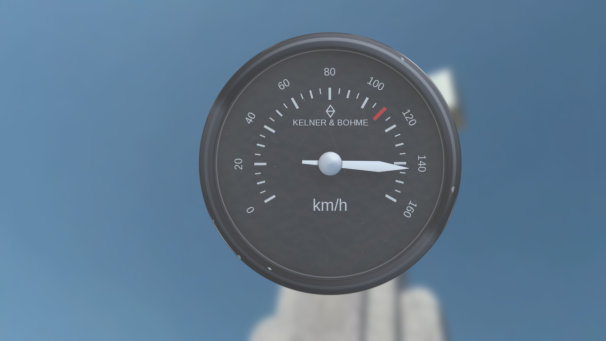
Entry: value=142.5 unit=km/h
